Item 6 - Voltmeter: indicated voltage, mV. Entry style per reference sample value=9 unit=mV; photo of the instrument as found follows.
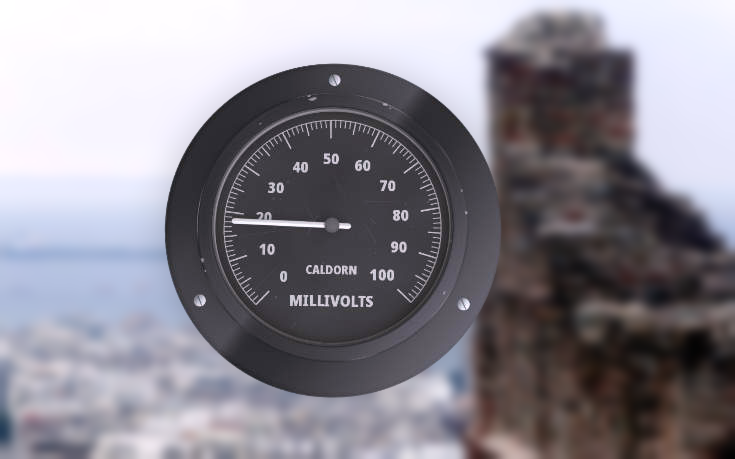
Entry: value=18 unit=mV
